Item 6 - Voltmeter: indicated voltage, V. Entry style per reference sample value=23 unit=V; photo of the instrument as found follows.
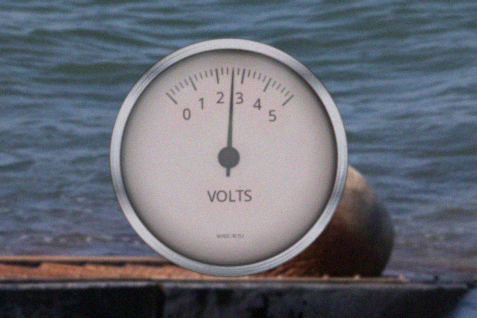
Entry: value=2.6 unit=V
